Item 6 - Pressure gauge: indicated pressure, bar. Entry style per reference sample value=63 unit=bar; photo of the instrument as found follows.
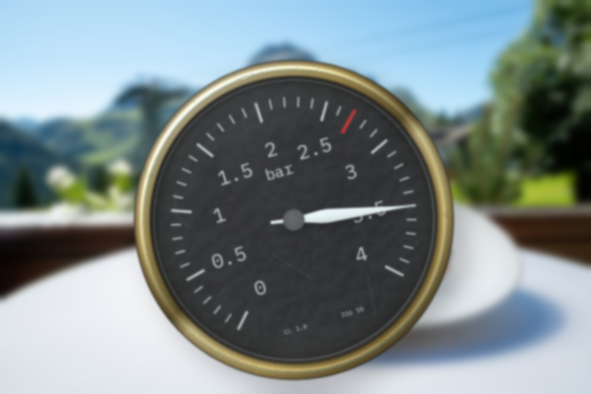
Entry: value=3.5 unit=bar
